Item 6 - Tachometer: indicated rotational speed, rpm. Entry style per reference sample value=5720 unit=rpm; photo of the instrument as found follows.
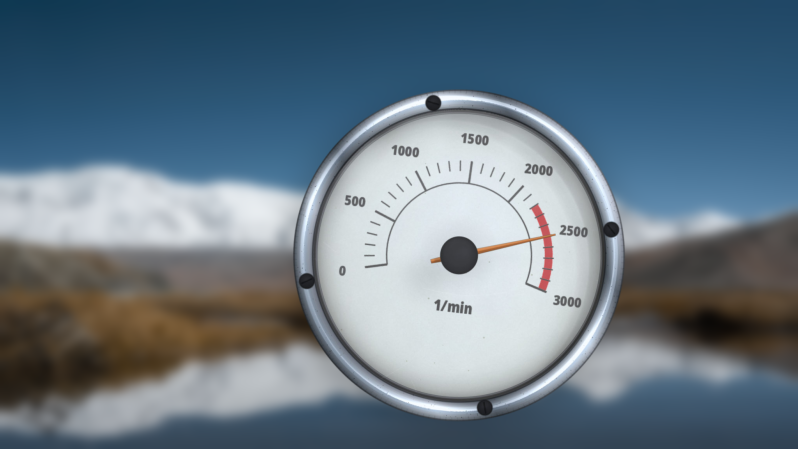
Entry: value=2500 unit=rpm
